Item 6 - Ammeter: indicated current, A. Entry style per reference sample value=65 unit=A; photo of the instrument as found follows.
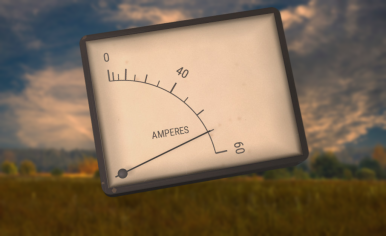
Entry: value=55 unit=A
